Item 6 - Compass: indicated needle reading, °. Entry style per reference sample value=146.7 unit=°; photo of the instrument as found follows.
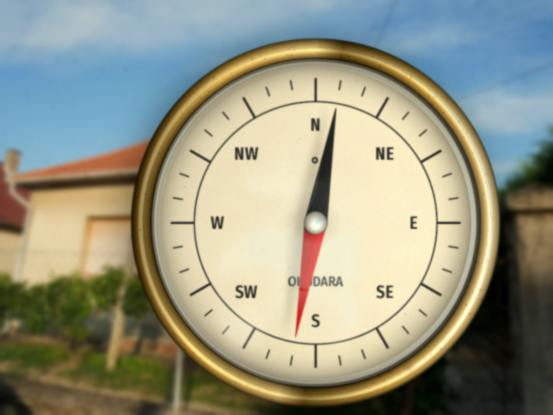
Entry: value=190 unit=°
